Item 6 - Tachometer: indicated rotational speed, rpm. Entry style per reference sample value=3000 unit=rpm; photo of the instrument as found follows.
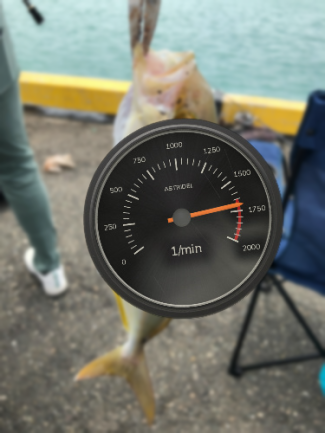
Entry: value=1700 unit=rpm
